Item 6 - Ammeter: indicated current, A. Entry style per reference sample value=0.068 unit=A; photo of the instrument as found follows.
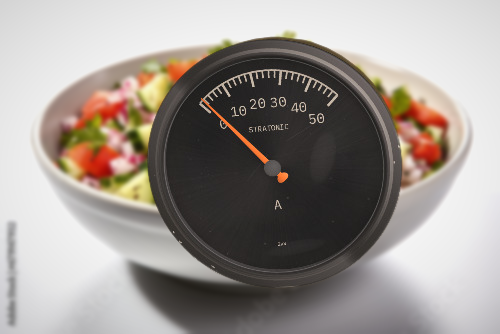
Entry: value=2 unit=A
